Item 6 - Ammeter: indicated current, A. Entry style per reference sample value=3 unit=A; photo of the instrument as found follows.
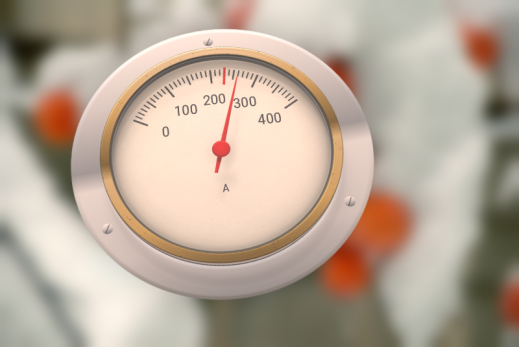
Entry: value=260 unit=A
